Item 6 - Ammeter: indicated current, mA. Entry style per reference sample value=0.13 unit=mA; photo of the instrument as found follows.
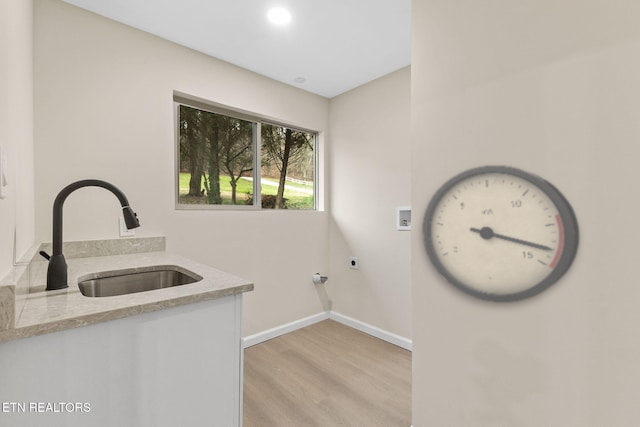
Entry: value=14 unit=mA
